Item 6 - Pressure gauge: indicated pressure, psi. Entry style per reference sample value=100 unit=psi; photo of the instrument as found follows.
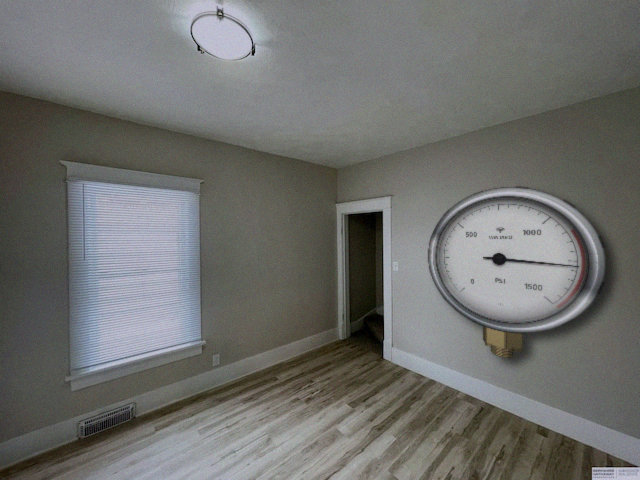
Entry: value=1275 unit=psi
